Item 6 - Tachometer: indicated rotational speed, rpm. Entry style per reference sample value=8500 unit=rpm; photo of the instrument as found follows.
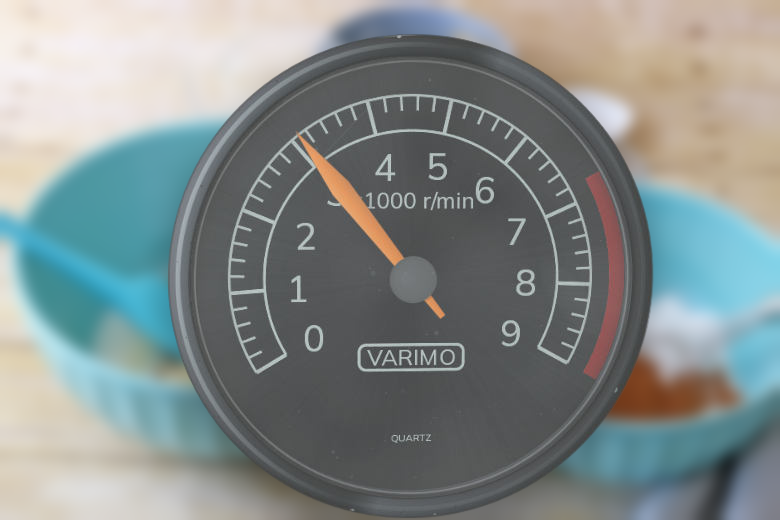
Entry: value=3100 unit=rpm
